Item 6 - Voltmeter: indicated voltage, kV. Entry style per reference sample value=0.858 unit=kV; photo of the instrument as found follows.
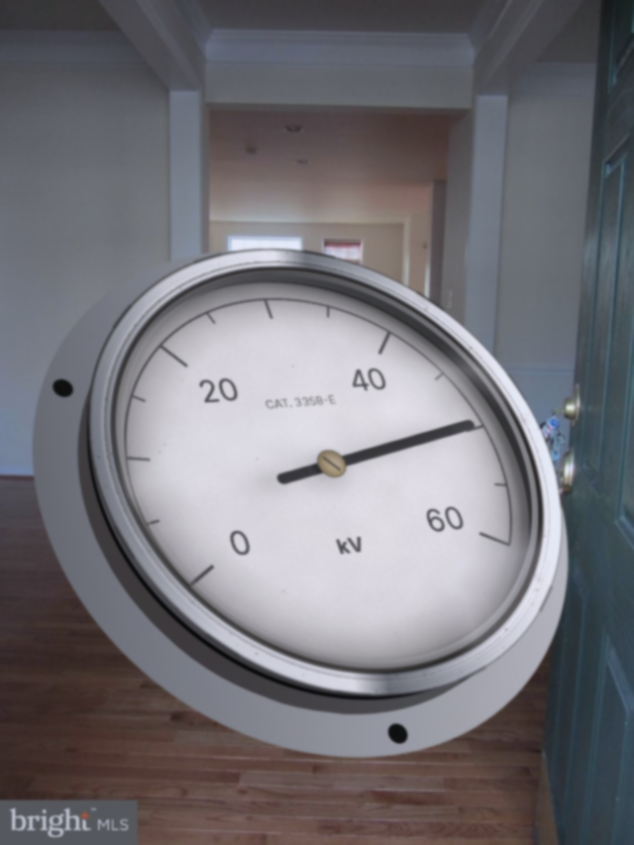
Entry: value=50 unit=kV
